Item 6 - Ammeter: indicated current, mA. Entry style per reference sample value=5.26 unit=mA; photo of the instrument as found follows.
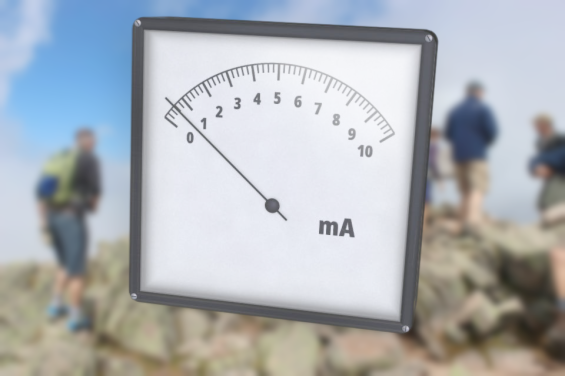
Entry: value=0.6 unit=mA
